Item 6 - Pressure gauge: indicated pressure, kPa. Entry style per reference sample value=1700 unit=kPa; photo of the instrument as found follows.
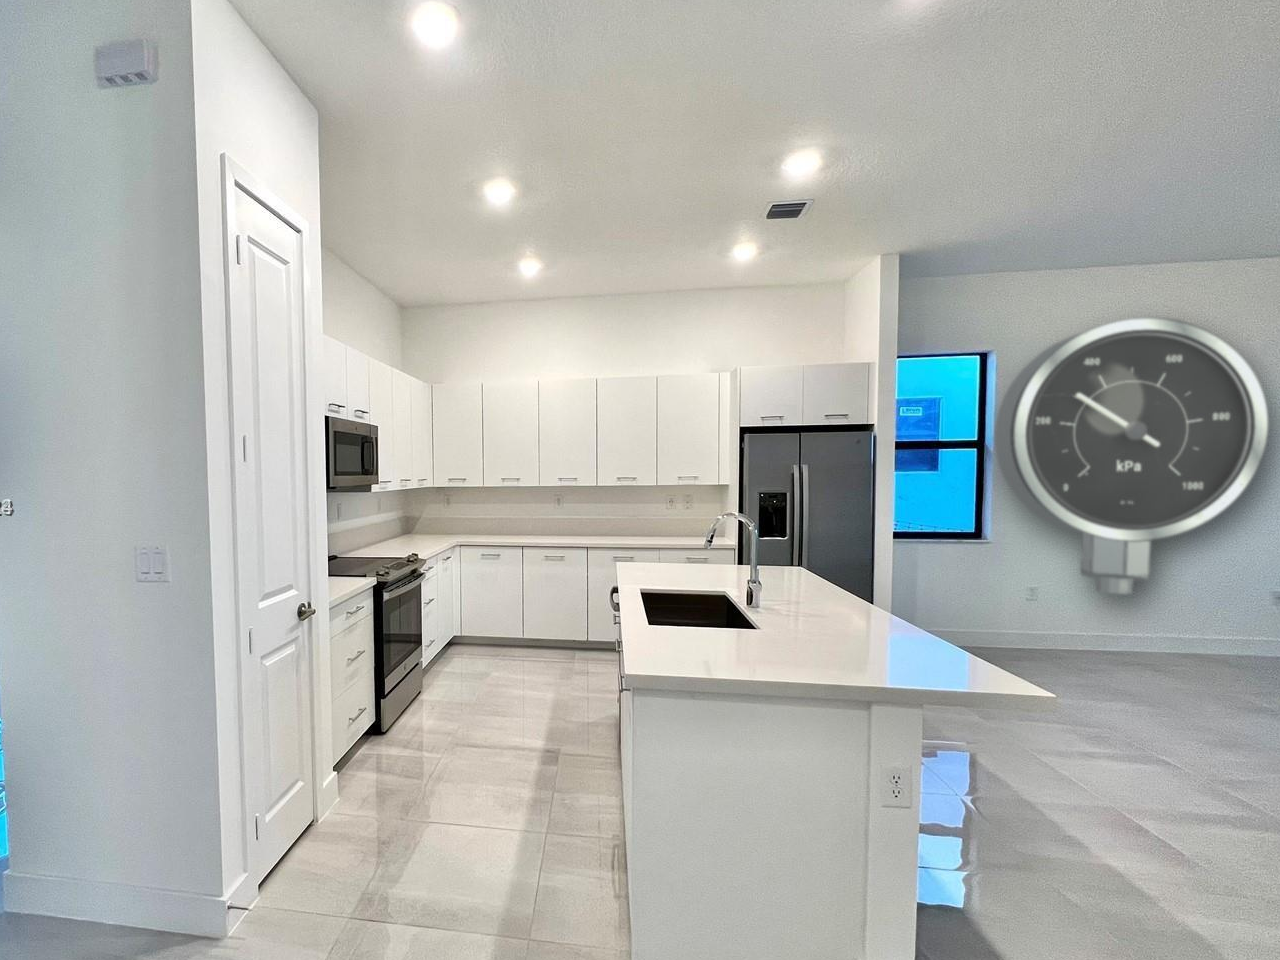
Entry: value=300 unit=kPa
